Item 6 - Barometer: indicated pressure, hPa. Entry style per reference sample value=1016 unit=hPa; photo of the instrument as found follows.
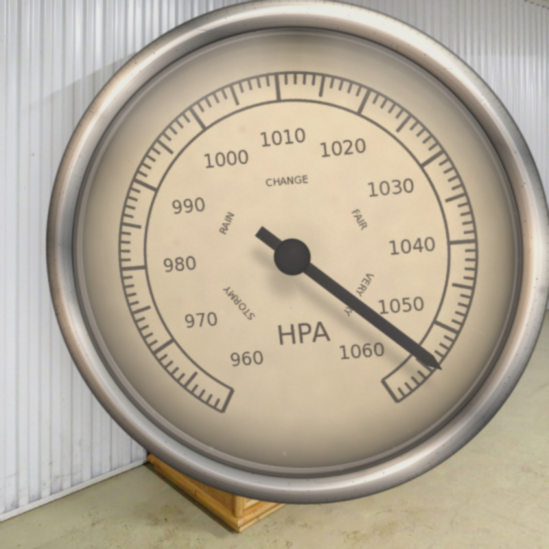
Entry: value=1054 unit=hPa
